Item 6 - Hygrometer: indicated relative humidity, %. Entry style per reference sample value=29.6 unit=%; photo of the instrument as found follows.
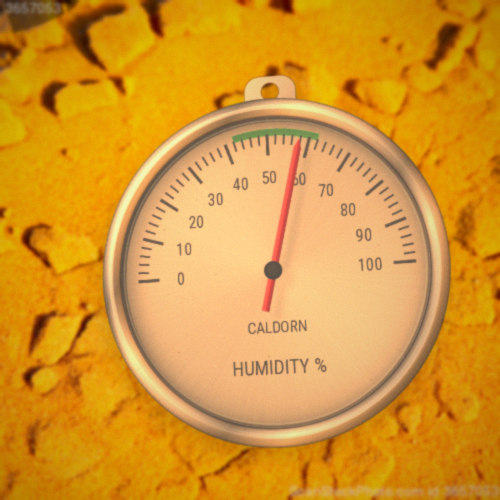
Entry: value=58 unit=%
